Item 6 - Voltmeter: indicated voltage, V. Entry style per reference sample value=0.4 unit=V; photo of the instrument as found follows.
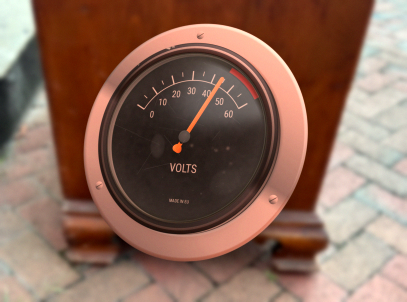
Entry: value=45 unit=V
